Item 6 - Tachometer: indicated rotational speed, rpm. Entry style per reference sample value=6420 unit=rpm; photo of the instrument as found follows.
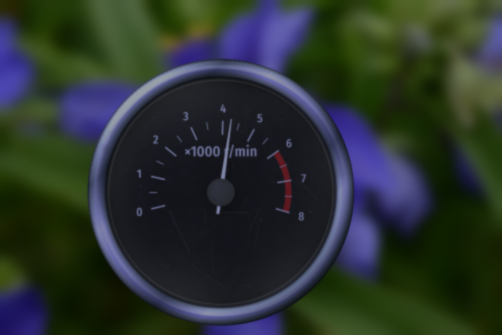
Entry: value=4250 unit=rpm
